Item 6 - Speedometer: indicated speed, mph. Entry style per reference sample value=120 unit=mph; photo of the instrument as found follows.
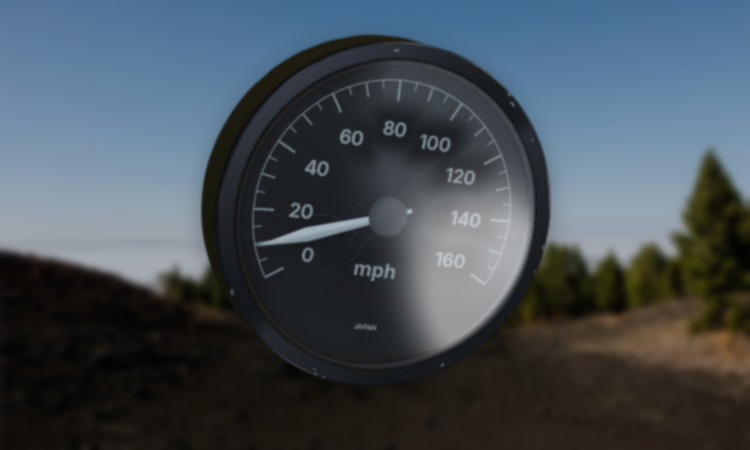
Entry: value=10 unit=mph
